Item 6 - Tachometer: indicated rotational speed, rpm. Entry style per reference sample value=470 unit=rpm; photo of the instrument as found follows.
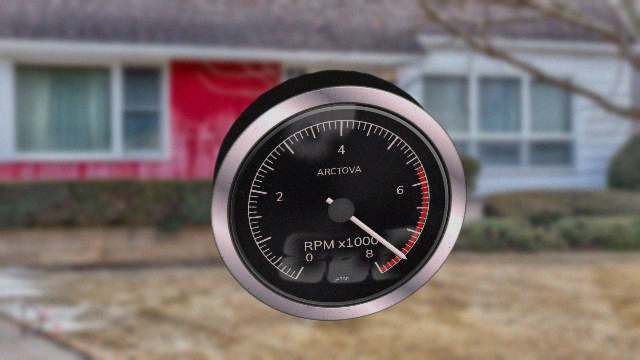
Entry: value=7500 unit=rpm
